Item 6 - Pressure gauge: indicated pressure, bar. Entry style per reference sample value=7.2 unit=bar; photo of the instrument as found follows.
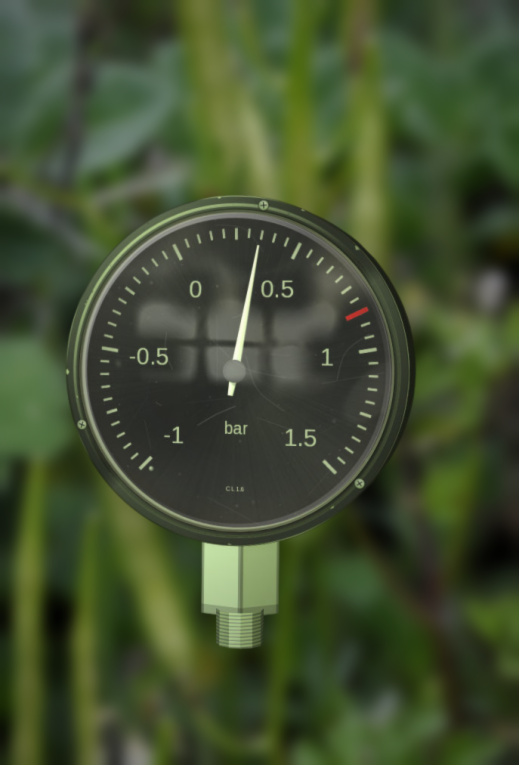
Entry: value=0.35 unit=bar
